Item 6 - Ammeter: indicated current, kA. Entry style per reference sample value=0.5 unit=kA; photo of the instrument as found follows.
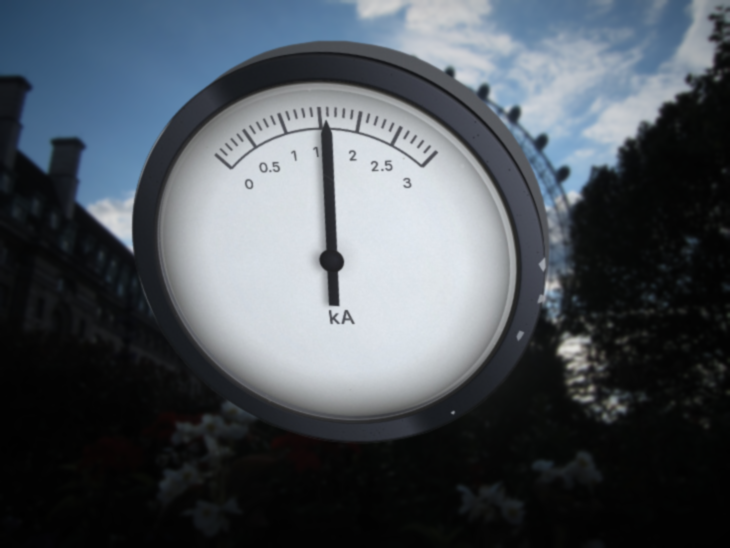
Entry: value=1.6 unit=kA
